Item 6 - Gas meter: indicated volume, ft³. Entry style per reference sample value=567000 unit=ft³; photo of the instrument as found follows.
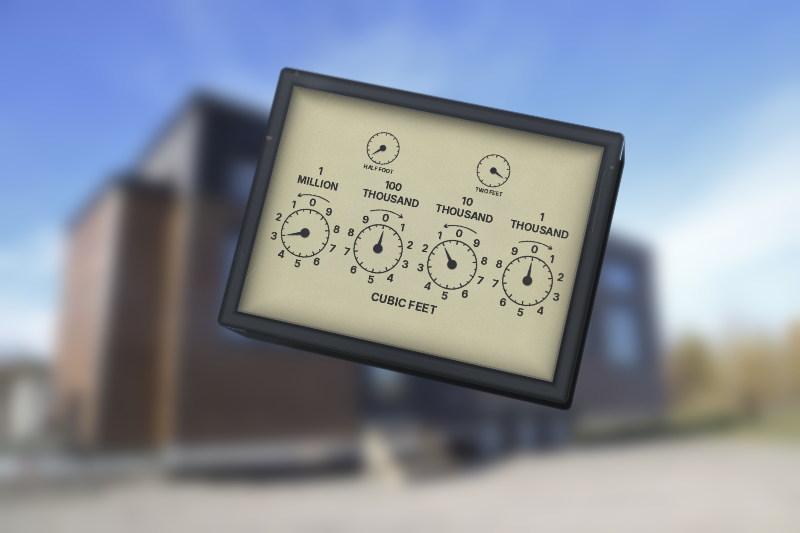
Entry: value=301000 unit=ft³
